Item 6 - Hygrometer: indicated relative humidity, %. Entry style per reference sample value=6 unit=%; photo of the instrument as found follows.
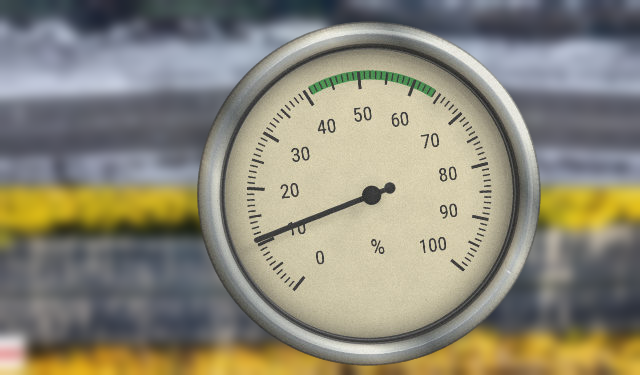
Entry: value=11 unit=%
